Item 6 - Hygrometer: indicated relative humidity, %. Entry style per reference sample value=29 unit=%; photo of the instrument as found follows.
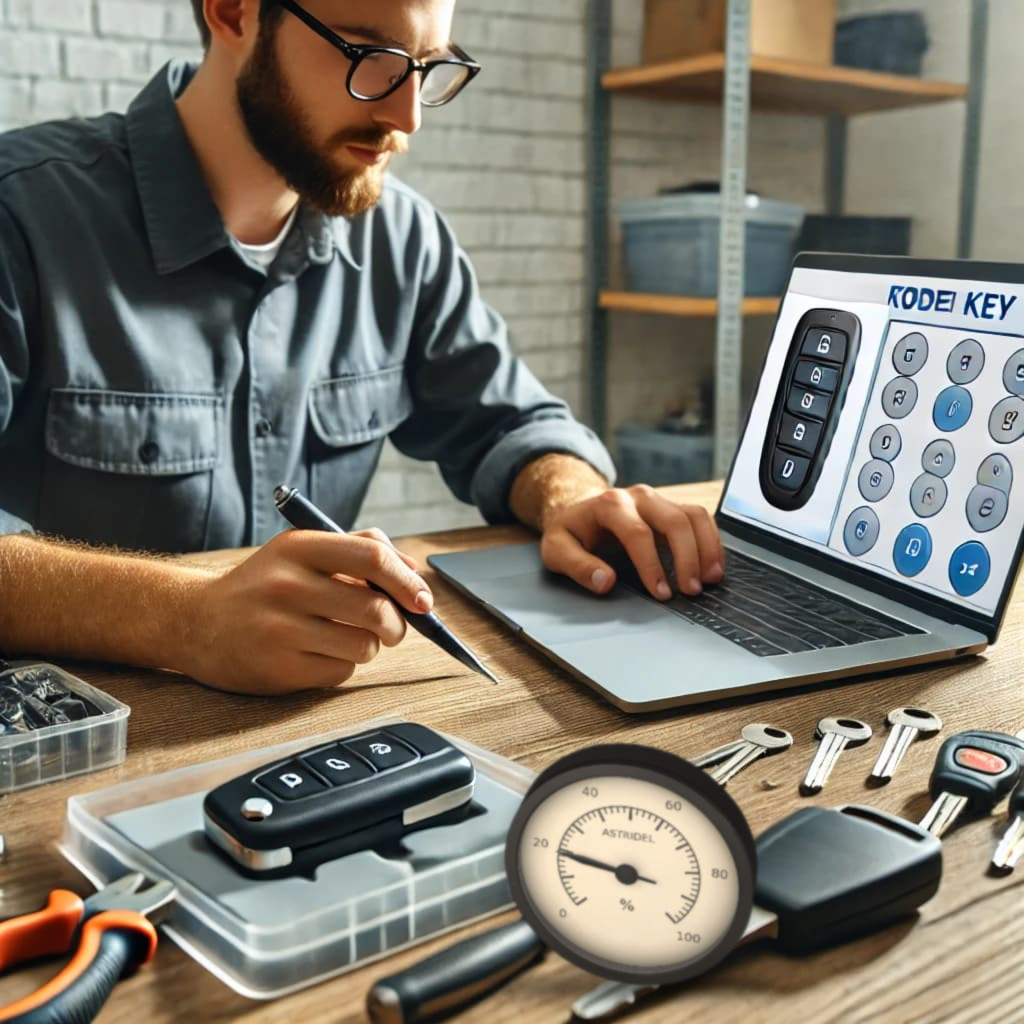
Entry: value=20 unit=%
